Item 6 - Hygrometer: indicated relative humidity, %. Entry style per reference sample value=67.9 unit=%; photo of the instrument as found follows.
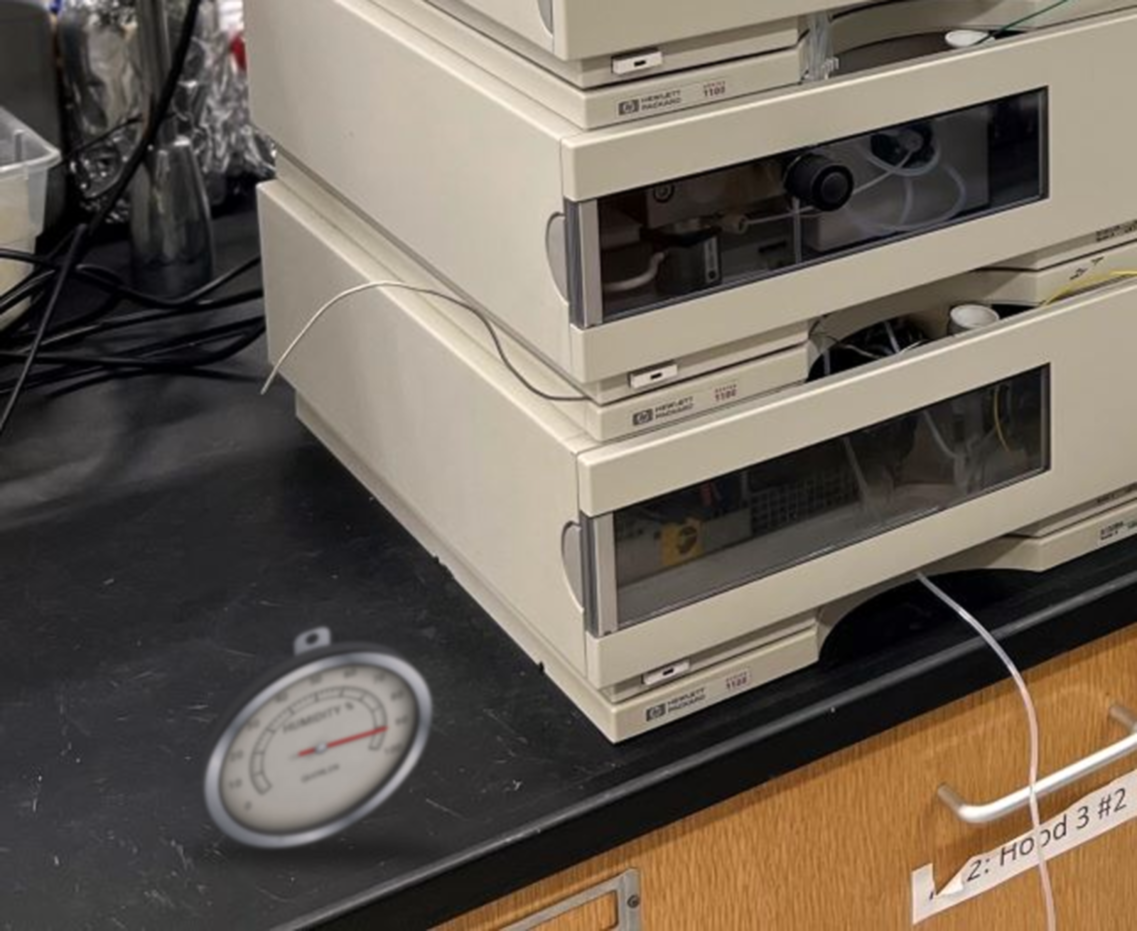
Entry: value=90 unit=%
